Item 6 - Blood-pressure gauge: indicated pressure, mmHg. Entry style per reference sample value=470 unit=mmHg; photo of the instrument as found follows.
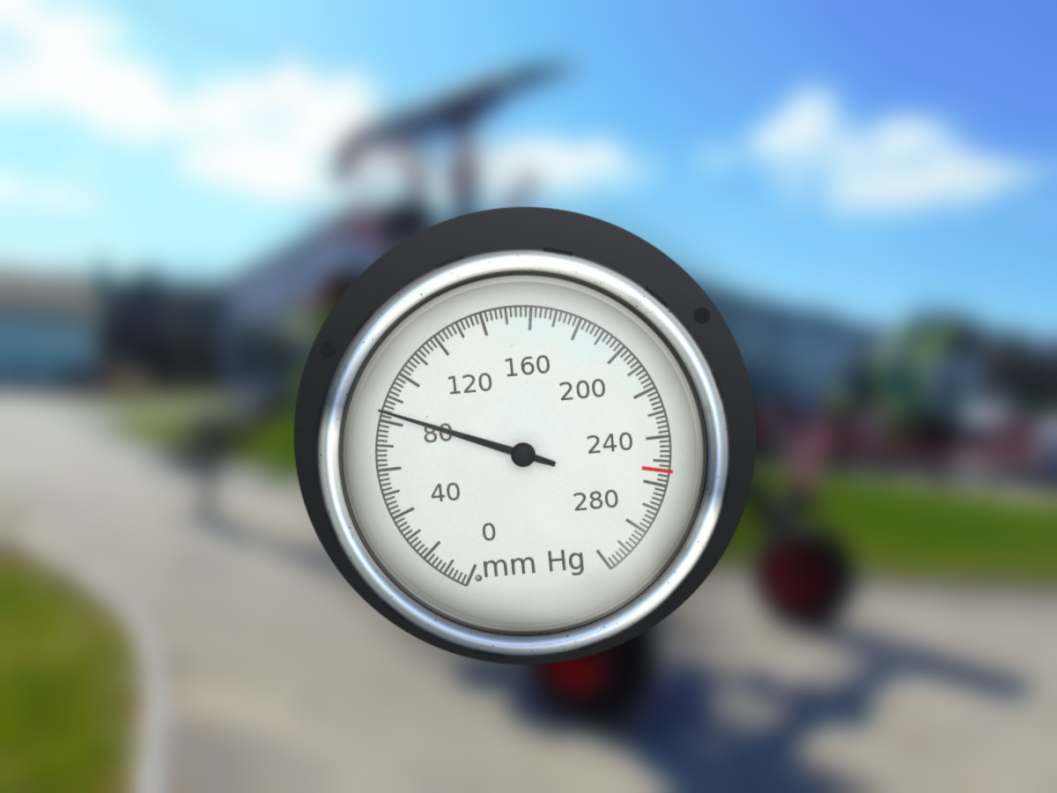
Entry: value=84 unit=mmHg
